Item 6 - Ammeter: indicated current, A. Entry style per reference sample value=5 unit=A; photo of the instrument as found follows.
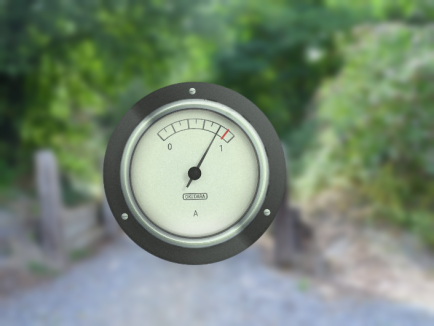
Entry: value=0.8 unit=A
